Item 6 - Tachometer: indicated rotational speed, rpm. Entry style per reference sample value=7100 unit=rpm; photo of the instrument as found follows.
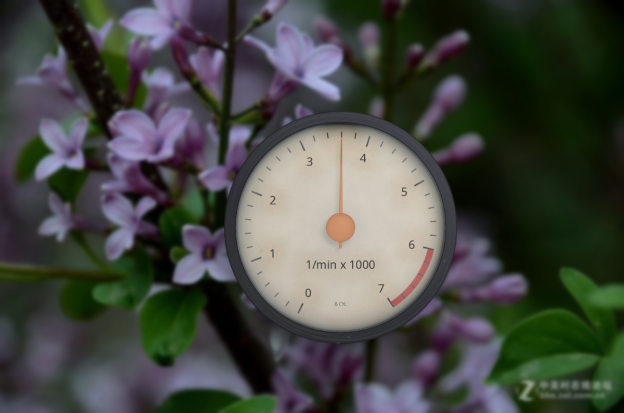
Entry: value=3600 unit=rpm
